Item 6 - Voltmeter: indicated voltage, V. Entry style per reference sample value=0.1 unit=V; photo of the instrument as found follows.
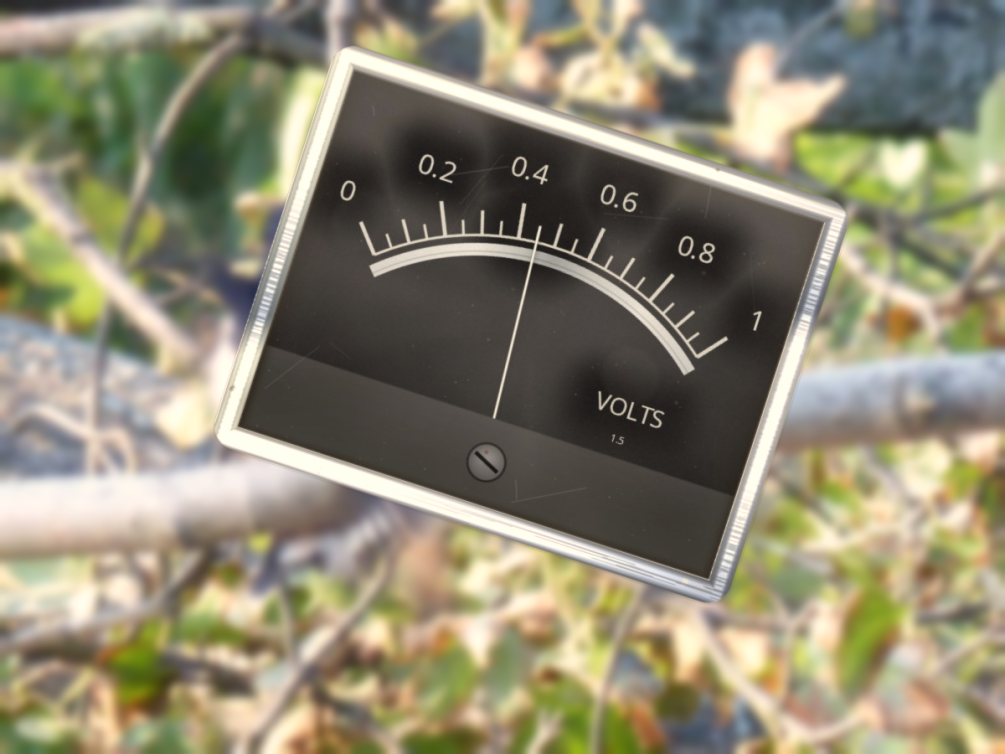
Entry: value=0.45 unit=V
